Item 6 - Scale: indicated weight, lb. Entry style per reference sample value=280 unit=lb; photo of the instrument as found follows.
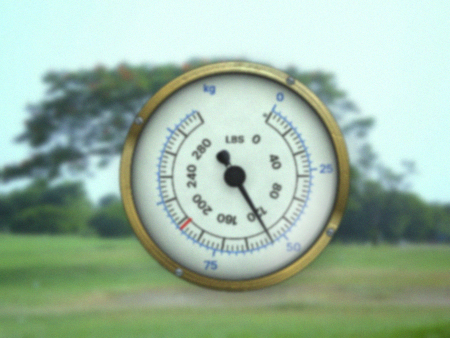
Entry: value=120 unit=lb
